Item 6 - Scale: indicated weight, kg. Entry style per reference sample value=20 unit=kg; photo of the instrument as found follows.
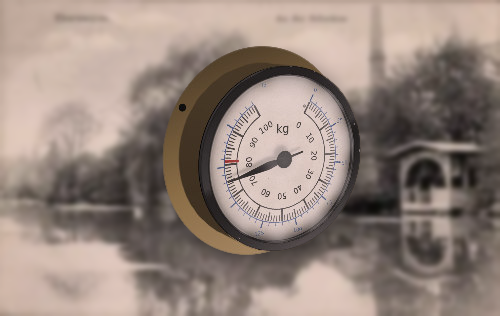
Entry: value=75 unit=kg
